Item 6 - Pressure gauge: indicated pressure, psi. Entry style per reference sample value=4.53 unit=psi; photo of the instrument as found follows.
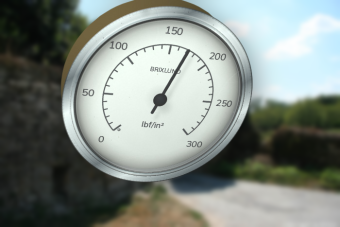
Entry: value=170 unit=psi
